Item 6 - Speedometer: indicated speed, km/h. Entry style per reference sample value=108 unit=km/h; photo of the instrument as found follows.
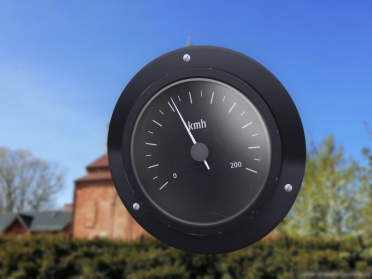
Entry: value=85 unit=km/h
